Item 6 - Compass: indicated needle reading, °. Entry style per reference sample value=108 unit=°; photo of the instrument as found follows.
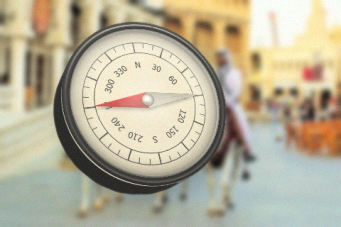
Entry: value=270 unit=°
